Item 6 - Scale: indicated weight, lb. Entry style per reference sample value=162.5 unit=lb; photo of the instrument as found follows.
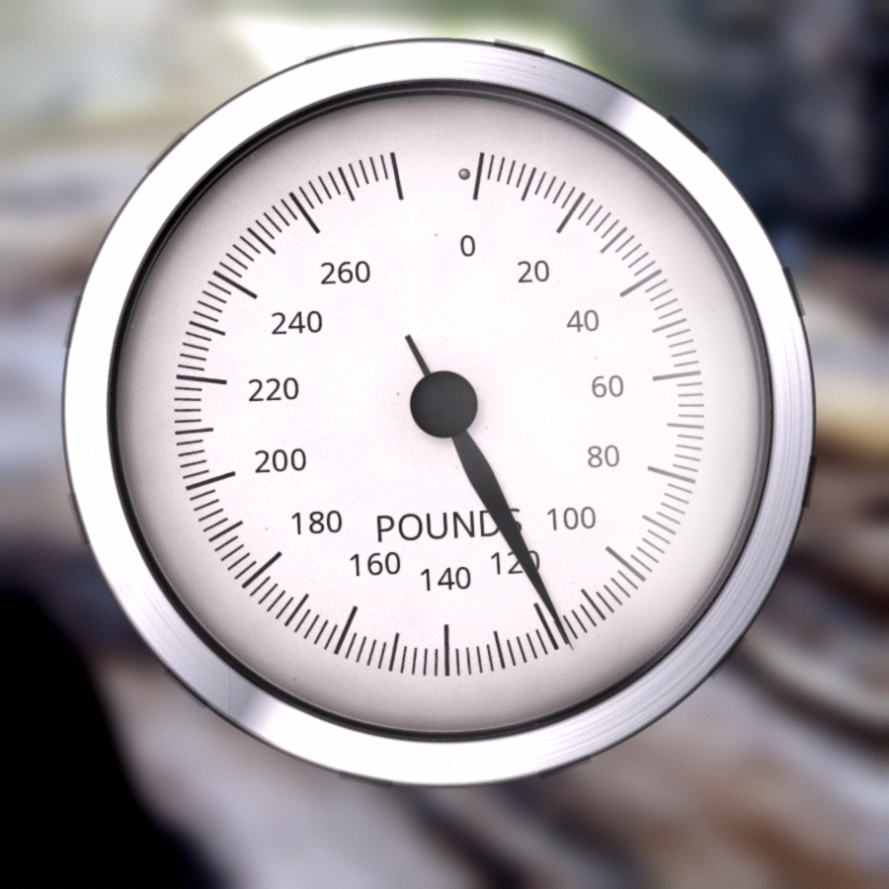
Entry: value=118 unit=lb
